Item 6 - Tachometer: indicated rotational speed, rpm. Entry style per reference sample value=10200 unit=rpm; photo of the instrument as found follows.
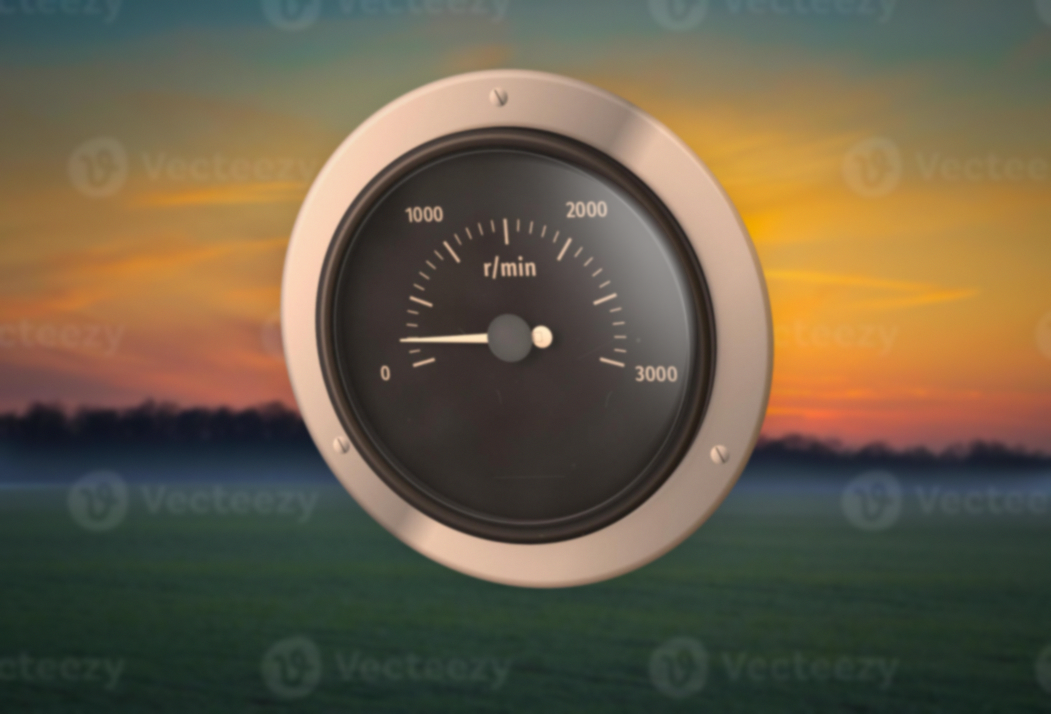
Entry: value=200 unit=rpm
